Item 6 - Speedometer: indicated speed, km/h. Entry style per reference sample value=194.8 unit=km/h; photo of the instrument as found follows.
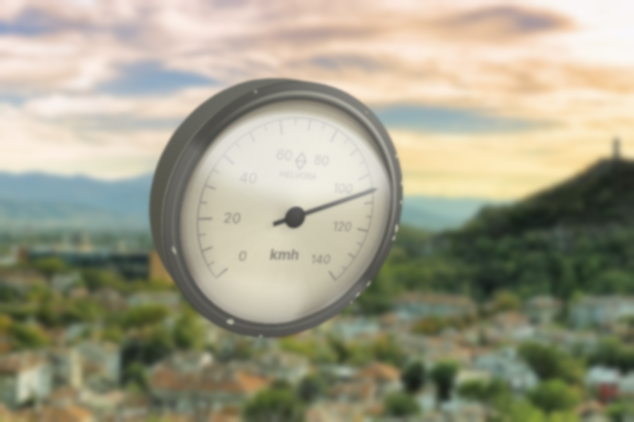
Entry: value=105 unit=km/h
